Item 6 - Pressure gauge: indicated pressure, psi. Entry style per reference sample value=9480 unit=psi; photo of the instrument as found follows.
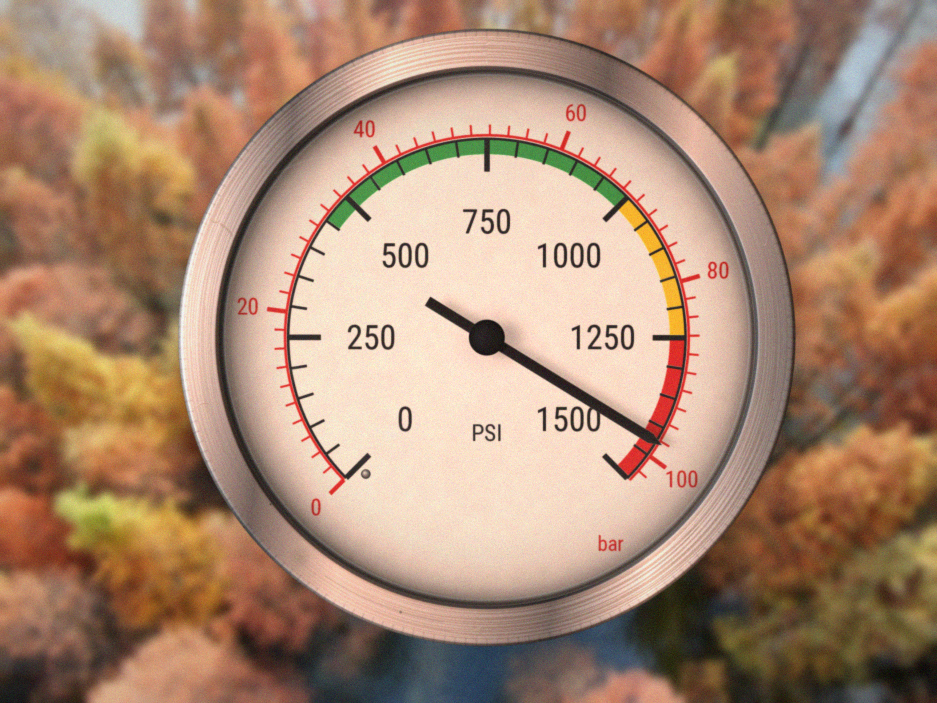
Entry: value=1425 unit=psi
